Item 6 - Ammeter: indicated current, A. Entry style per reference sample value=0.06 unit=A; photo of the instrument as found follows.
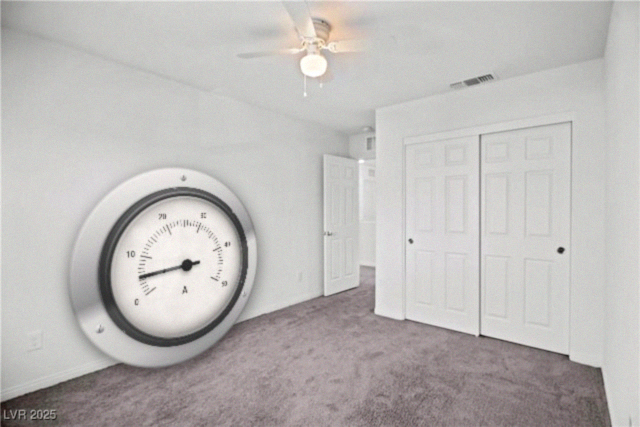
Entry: value=5 unit=A
